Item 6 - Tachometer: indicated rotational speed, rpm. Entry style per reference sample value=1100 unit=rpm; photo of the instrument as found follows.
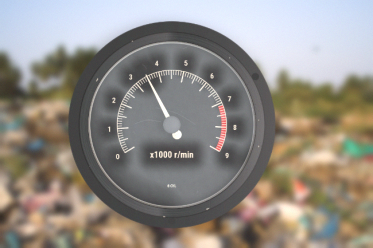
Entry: value=3500 unit=rpm
